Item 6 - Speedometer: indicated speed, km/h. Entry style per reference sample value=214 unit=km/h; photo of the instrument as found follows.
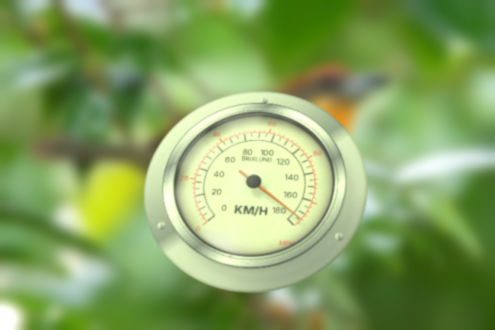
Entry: value=175 unit=km/h
